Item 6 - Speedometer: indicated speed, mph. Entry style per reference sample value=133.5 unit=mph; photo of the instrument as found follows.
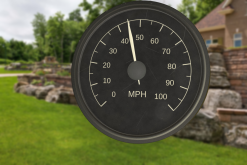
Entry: value=45 unit=mph
